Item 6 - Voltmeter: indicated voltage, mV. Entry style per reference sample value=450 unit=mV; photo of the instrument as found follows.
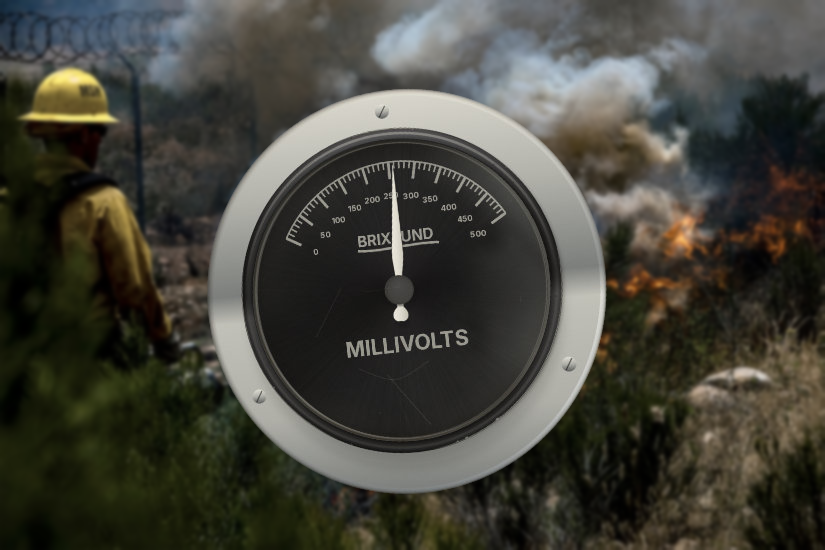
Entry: value=260 unit=mV
